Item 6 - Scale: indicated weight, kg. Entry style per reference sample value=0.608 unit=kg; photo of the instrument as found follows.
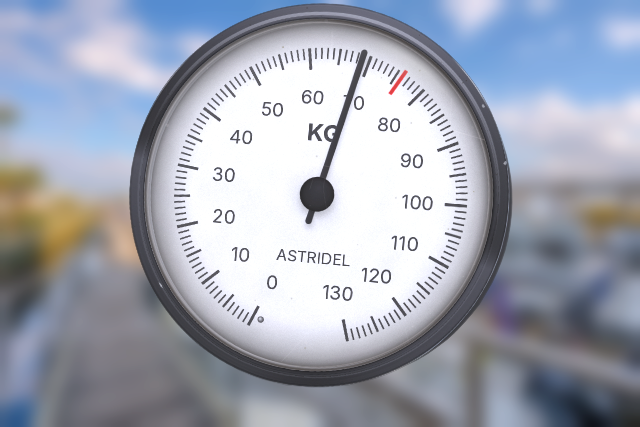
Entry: value=69 unit=kg
